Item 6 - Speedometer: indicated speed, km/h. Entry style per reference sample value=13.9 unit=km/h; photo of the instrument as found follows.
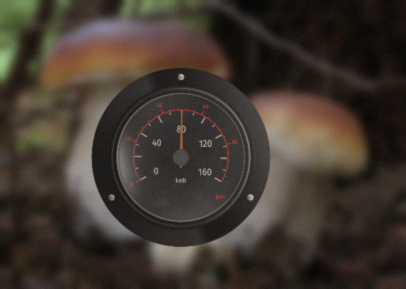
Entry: value=80 unit=km/h
